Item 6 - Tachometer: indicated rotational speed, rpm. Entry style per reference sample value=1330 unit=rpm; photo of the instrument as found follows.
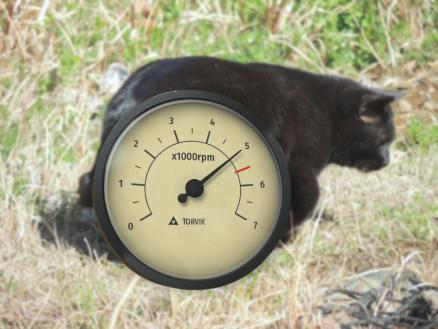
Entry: value=5000 unit=rpm
